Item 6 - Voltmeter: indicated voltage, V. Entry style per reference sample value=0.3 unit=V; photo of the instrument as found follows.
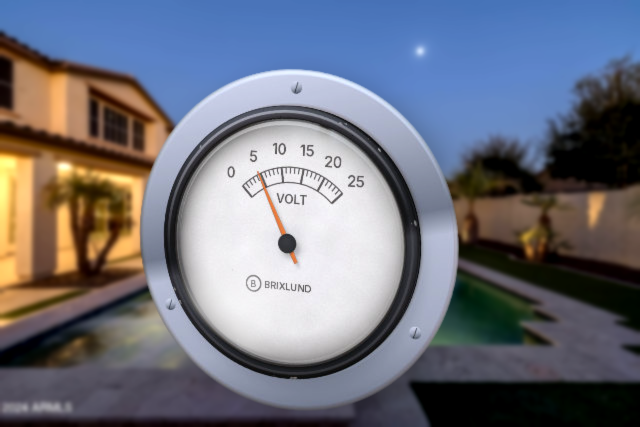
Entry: value=5 unit=V
